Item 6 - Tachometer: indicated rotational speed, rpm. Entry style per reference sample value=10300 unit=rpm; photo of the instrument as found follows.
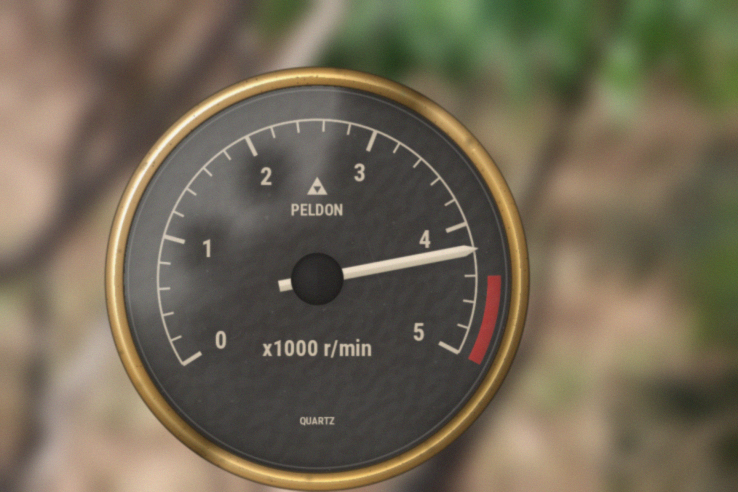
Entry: value=4200 unit=rpm
